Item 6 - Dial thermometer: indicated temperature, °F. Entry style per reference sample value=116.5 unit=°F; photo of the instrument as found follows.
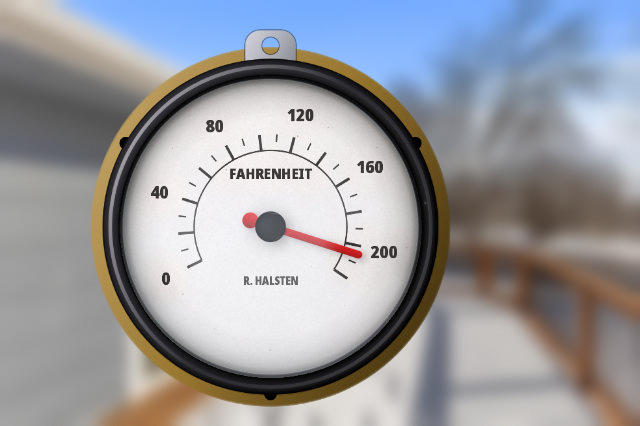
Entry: value=205 unit=°F
